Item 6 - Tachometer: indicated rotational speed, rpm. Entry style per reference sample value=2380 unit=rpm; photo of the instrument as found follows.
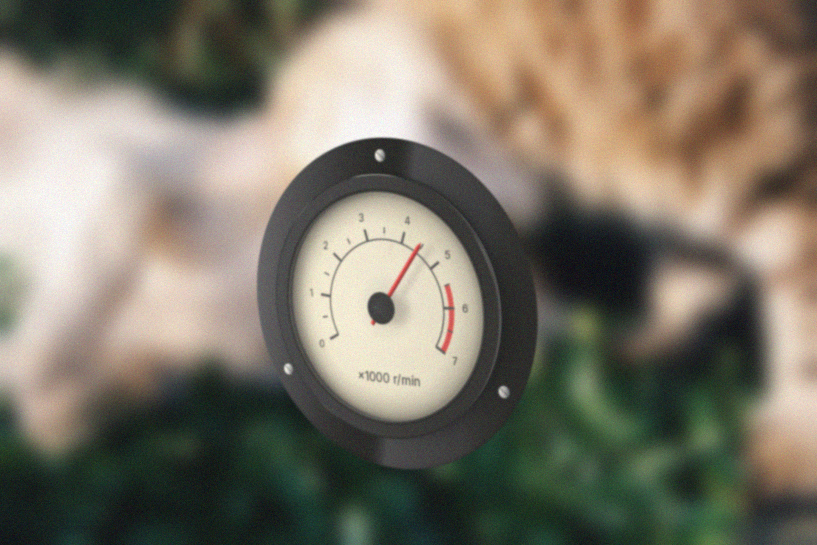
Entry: value=4500 unit=rpm
